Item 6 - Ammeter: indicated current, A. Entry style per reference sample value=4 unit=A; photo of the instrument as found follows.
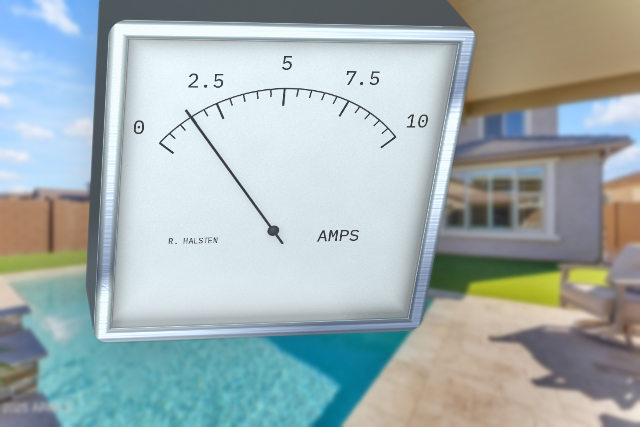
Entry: value=1.5 unit=A
